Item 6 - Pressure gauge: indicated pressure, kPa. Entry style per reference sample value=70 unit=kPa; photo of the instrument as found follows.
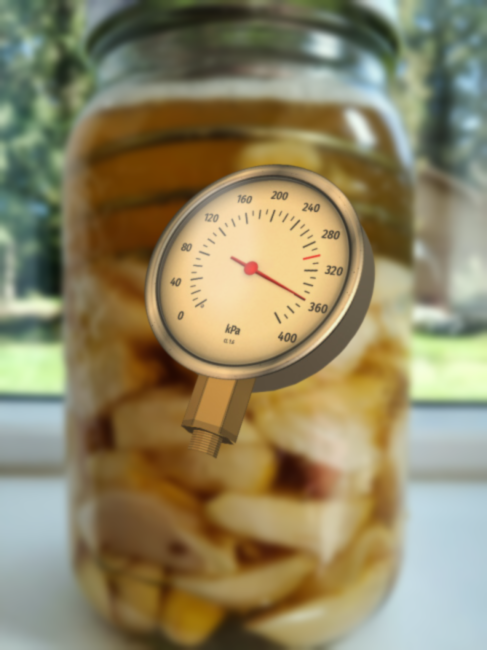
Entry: value=360 unit=kPa
